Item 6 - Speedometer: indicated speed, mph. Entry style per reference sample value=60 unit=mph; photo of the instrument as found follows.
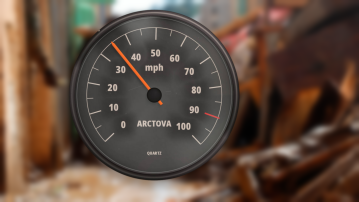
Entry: value=35 unit=mph
